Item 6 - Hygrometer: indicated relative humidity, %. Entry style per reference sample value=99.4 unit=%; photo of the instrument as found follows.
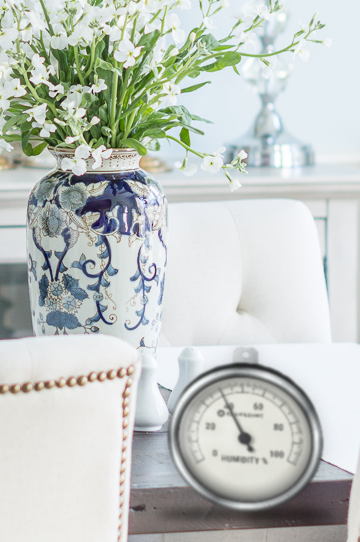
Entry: value=40 unit=%
